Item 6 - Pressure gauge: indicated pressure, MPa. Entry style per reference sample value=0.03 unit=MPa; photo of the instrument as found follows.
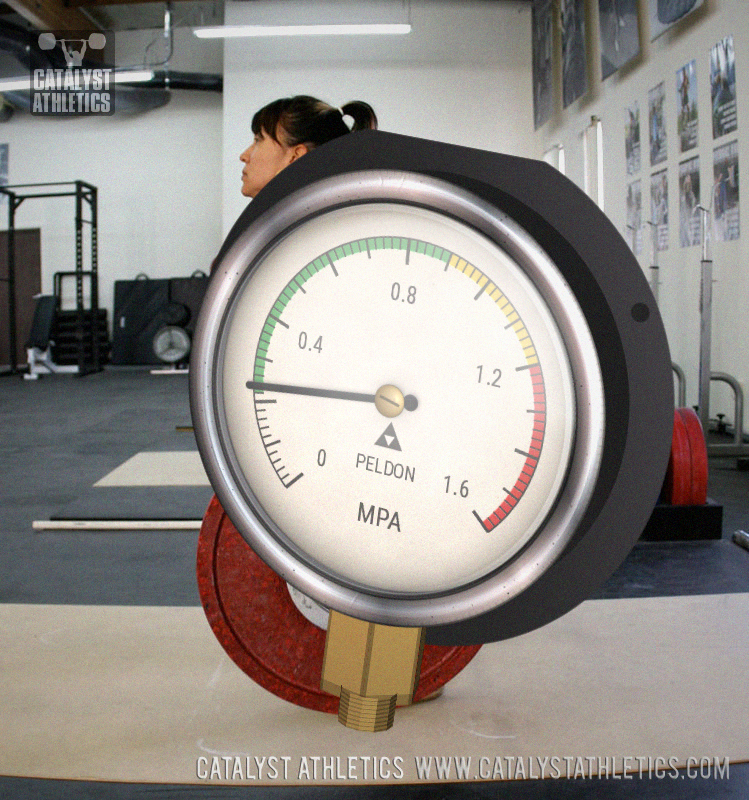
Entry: value=0.24 unit=MPa
